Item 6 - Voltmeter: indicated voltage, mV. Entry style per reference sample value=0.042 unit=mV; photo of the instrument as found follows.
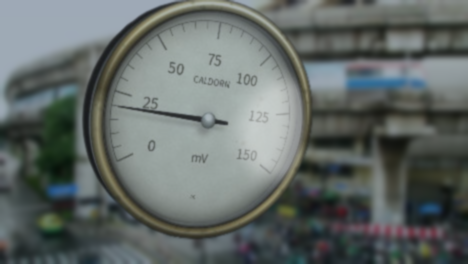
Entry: value=20 unit=mV
